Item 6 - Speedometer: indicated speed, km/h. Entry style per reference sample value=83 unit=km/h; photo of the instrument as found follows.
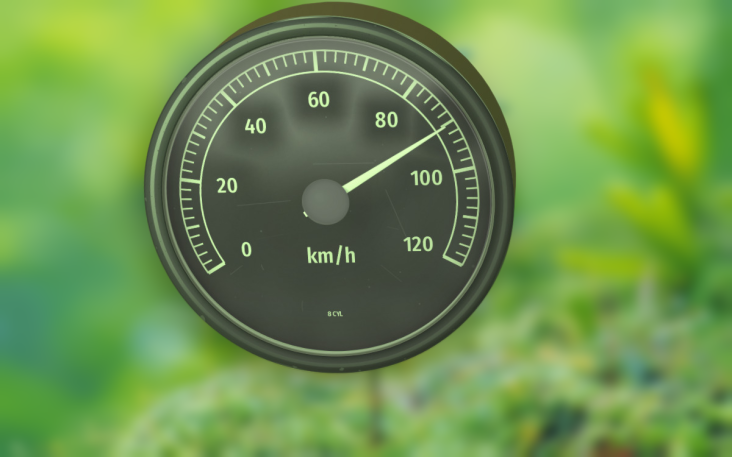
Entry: value=90 unit=km/h
